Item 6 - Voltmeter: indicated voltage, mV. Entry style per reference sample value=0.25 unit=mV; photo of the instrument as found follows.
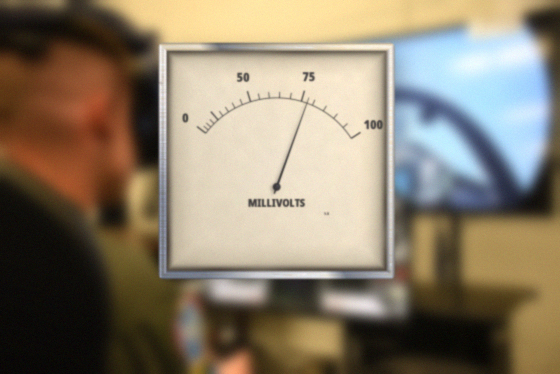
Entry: value=77.5 unit=mV
